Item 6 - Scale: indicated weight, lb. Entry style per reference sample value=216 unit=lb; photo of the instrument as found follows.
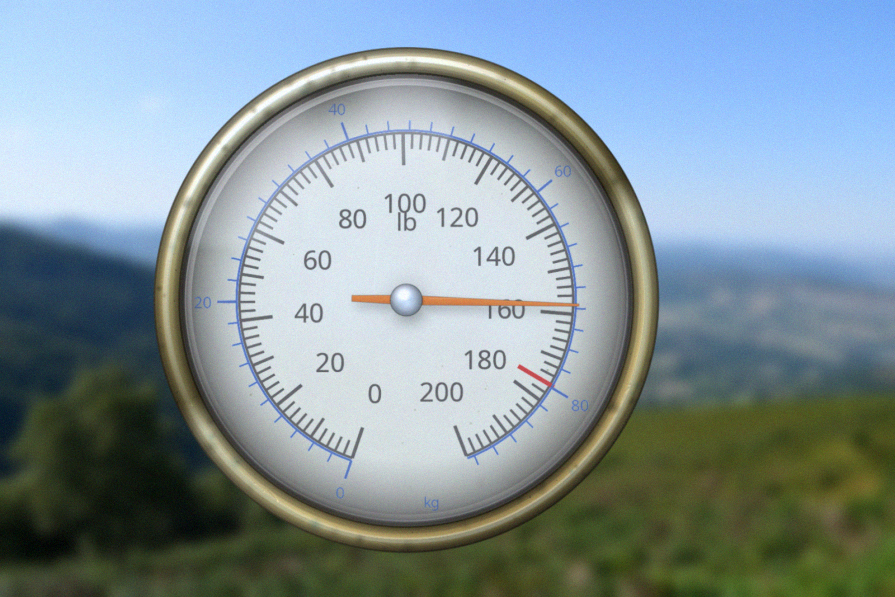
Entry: value=158 unit=lb
